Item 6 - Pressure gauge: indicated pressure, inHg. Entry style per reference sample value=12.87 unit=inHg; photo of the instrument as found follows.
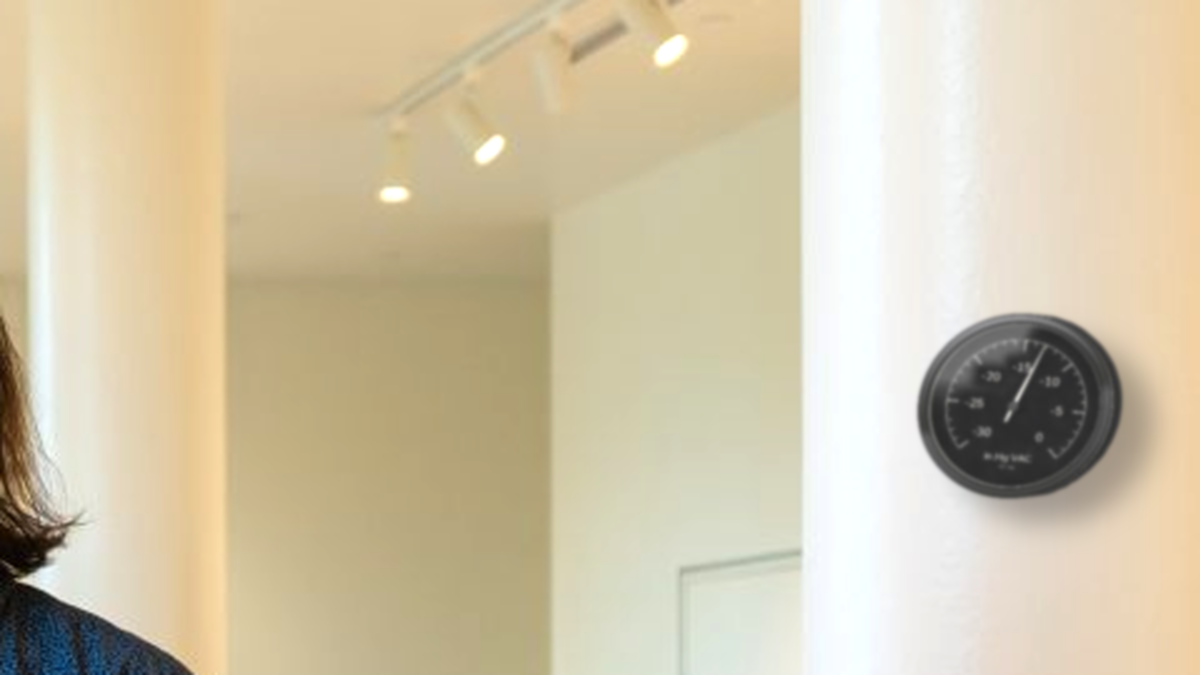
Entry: value=-13 unit=inHg
